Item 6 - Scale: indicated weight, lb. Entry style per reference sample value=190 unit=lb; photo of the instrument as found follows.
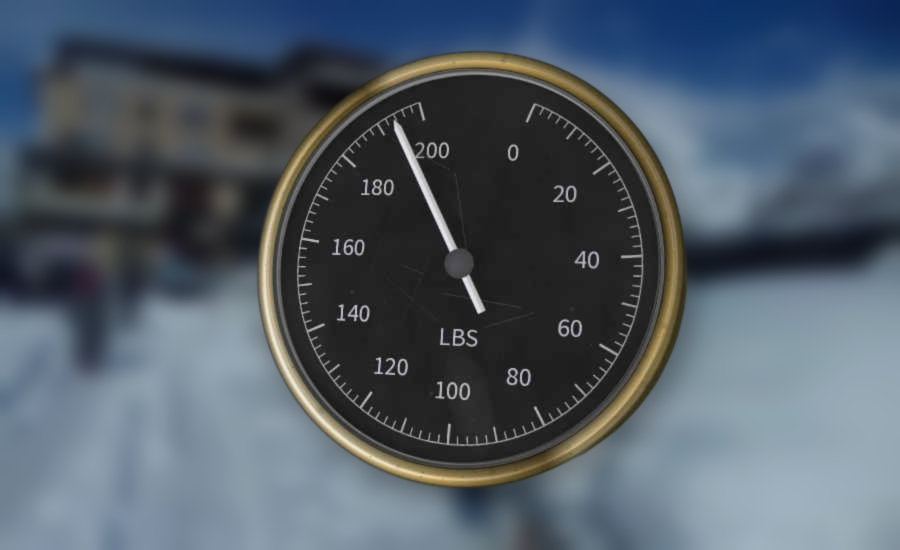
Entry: value=194 unit=lb
